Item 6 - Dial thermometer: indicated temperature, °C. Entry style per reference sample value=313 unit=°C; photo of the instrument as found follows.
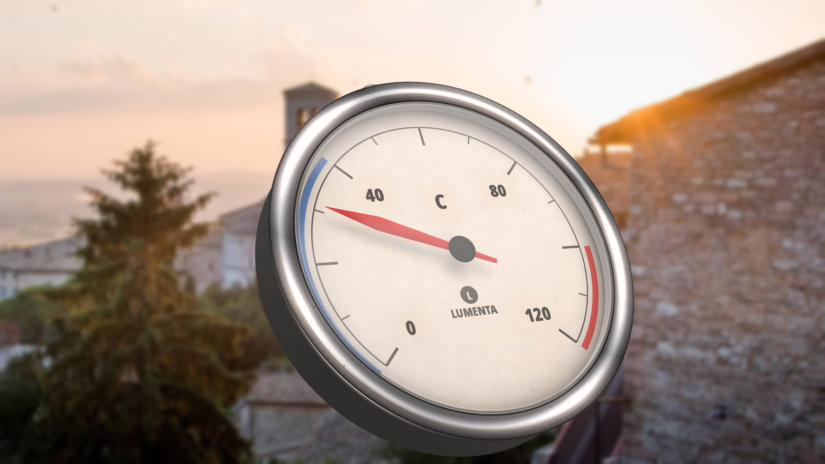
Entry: value=30 unit=°C
